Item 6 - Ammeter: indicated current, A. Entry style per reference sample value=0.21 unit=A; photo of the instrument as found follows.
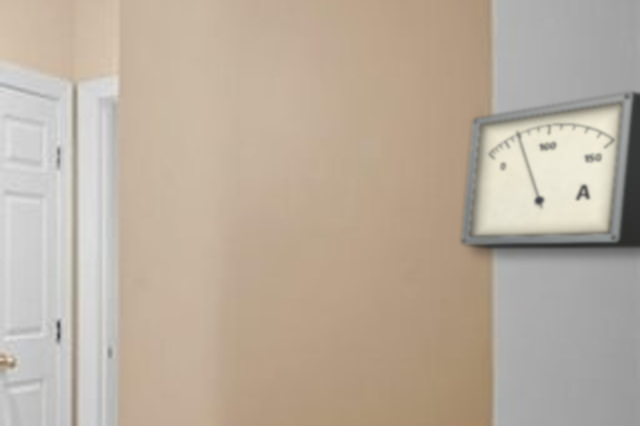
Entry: value=70 unit=A
